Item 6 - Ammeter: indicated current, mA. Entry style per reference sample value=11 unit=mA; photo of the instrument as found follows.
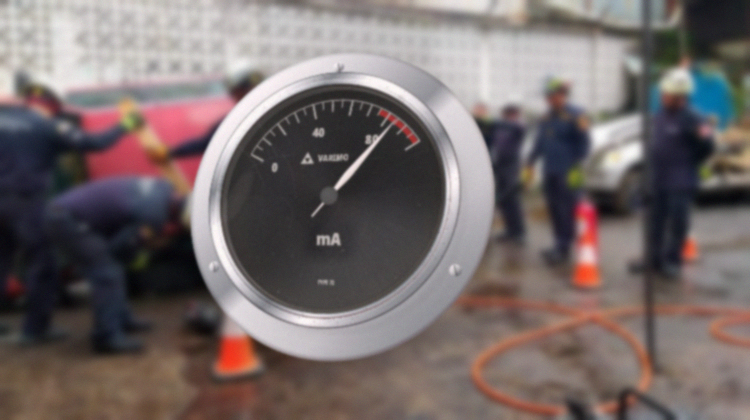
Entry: value=85 unit=mA
